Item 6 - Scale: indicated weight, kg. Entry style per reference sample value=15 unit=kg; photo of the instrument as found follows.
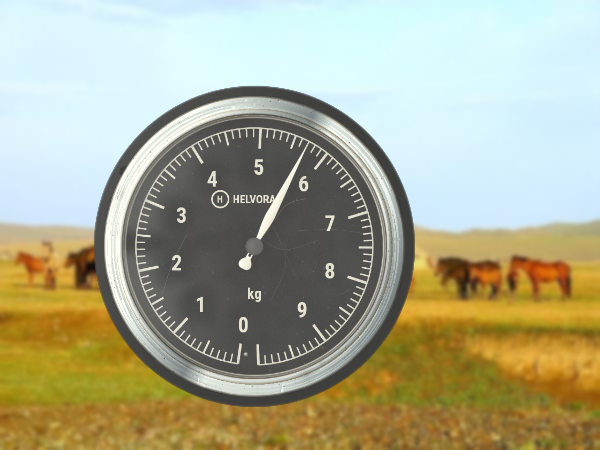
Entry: value=5.7 unit=kg
